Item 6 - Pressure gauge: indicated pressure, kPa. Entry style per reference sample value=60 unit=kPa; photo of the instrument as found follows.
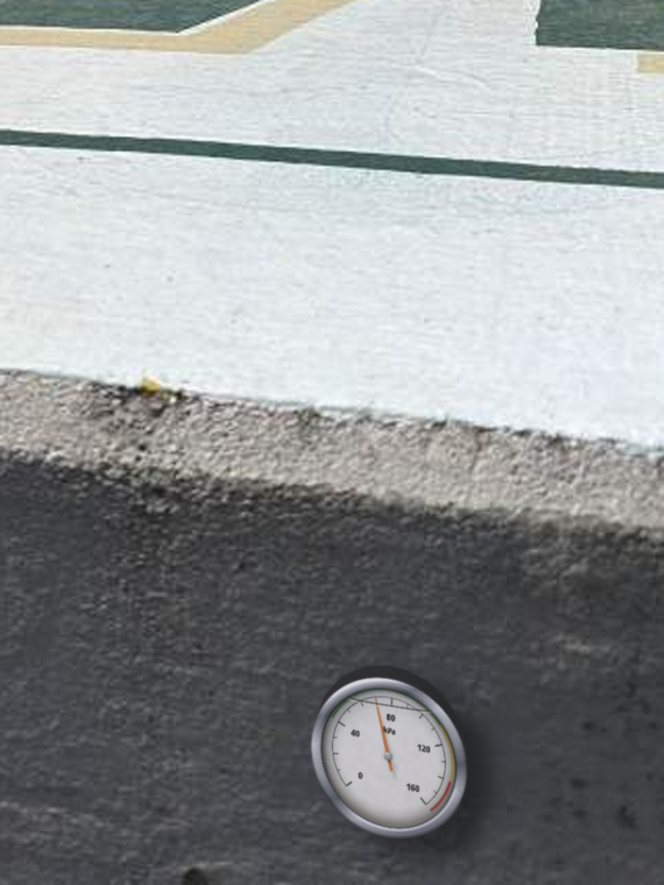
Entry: value=70 unit=kPa
